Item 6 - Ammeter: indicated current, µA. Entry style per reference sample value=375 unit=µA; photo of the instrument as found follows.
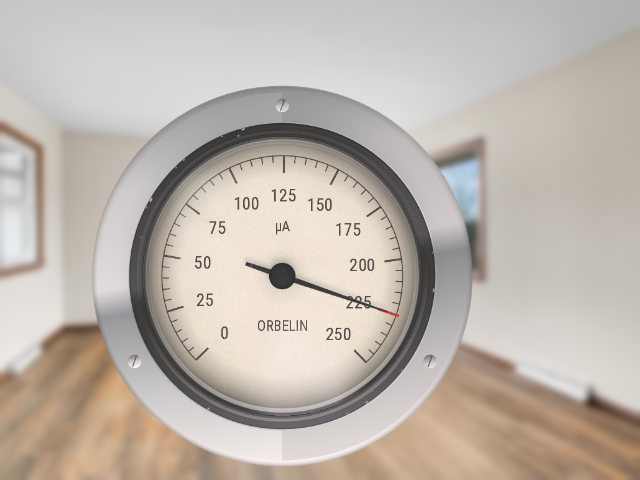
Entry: value=225 unit=µA
